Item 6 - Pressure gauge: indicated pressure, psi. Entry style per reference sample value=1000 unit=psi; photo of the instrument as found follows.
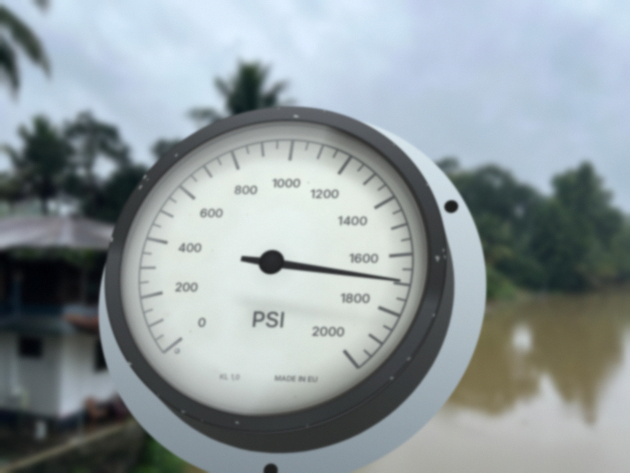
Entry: value=1700 unit=psi
